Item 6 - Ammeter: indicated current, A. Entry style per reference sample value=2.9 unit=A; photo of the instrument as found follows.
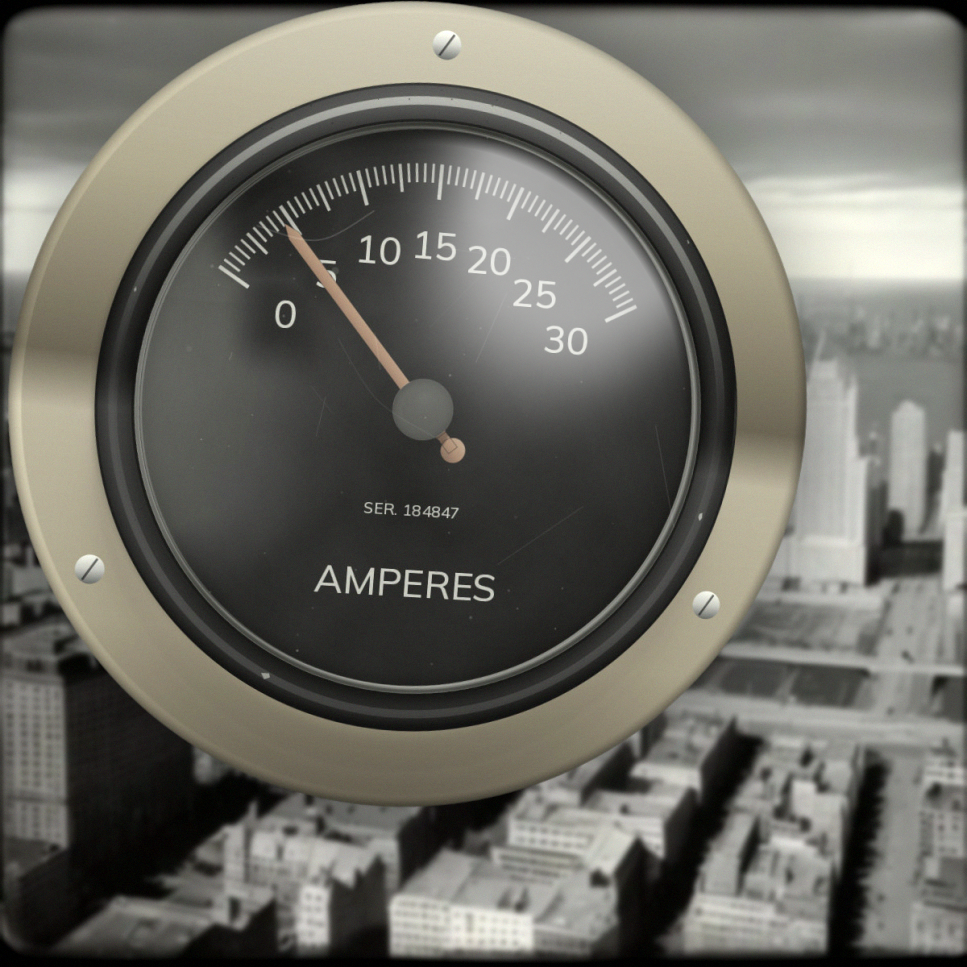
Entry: value=4.5 unit=A
